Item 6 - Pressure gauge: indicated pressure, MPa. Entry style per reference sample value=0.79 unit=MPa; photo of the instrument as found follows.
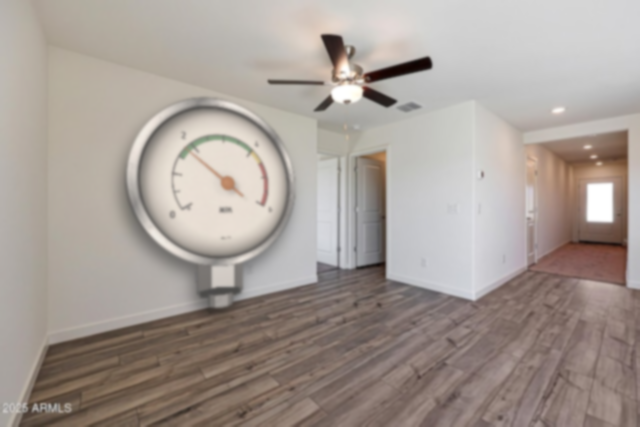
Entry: value=1.75 unit=MPa
